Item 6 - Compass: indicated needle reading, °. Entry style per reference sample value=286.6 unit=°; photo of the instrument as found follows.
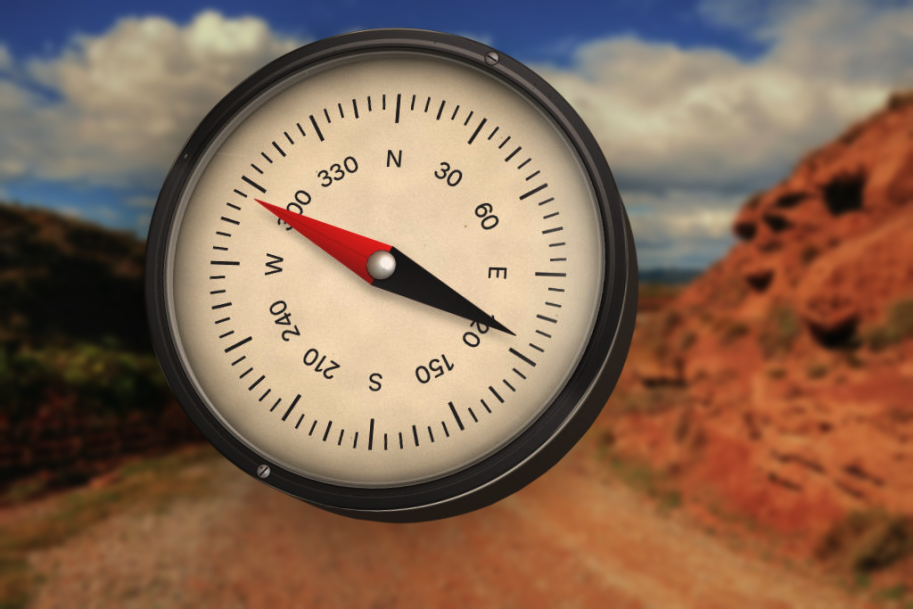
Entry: value=295 unit=°
